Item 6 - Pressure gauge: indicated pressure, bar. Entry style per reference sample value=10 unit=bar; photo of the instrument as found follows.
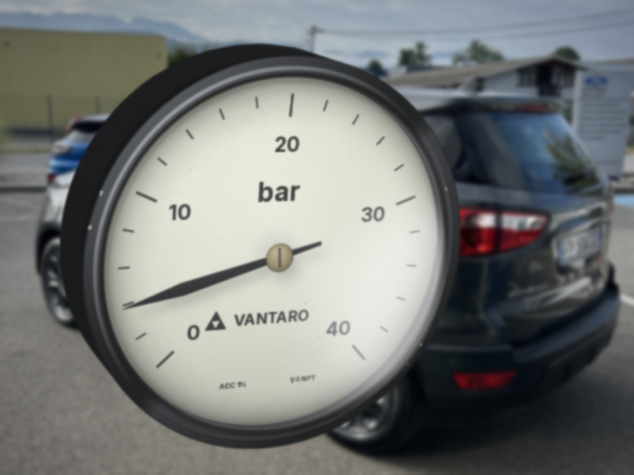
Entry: value=4 unit=bar
